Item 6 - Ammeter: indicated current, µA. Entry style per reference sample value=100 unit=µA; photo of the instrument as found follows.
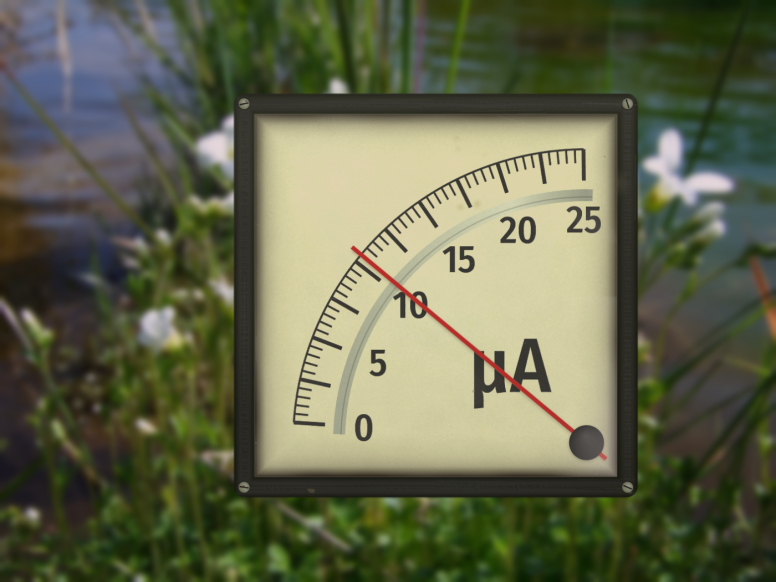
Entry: value=10.5 unit=µA
